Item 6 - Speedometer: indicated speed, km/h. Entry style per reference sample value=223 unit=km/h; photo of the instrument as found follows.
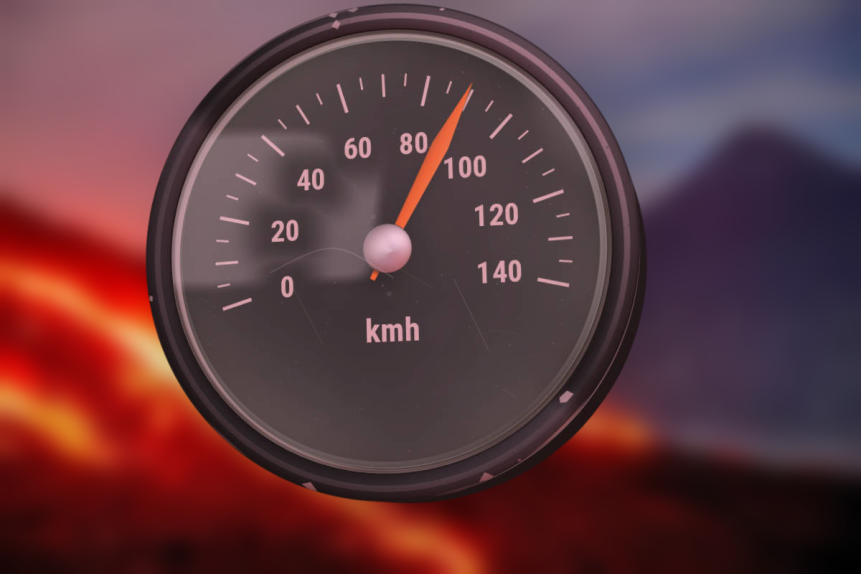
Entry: value=90 unit=km/h
